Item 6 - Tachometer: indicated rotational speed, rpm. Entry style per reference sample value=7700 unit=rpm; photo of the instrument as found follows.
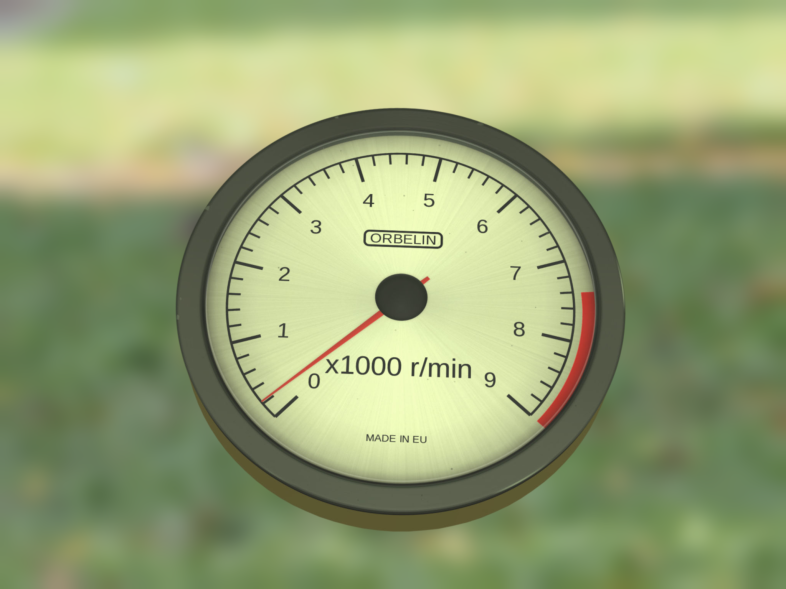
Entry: value=200 unit=rpm
